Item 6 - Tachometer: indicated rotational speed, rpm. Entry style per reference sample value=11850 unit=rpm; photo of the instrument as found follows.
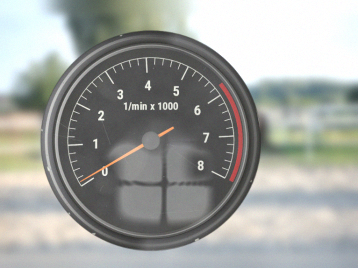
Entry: value=100 unit=rpm
